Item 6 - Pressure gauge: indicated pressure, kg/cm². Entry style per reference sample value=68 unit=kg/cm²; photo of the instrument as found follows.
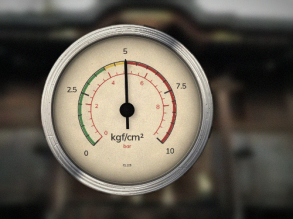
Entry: value=5 unit=kg/cm²
